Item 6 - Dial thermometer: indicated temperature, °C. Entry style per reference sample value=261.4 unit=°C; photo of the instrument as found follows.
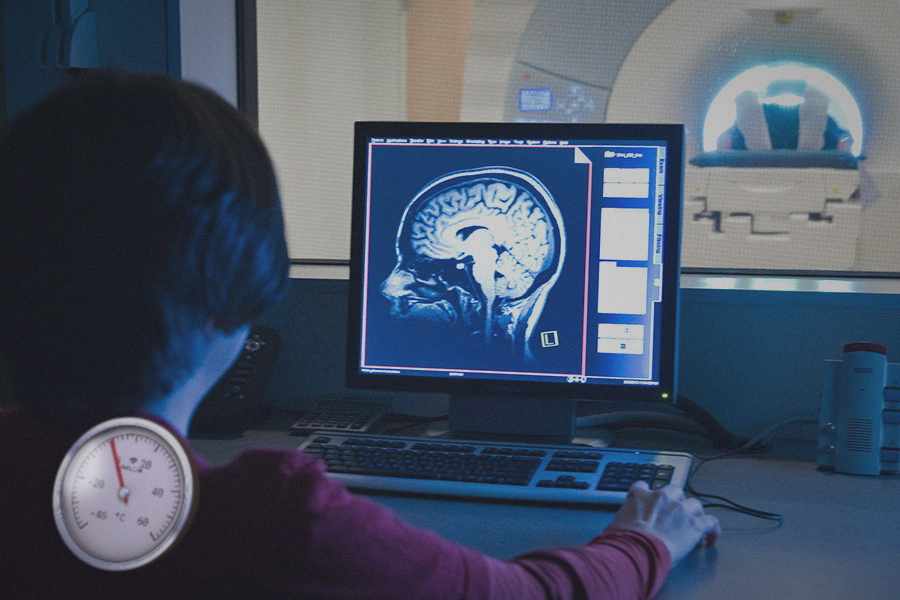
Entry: value=0 unit=°C
